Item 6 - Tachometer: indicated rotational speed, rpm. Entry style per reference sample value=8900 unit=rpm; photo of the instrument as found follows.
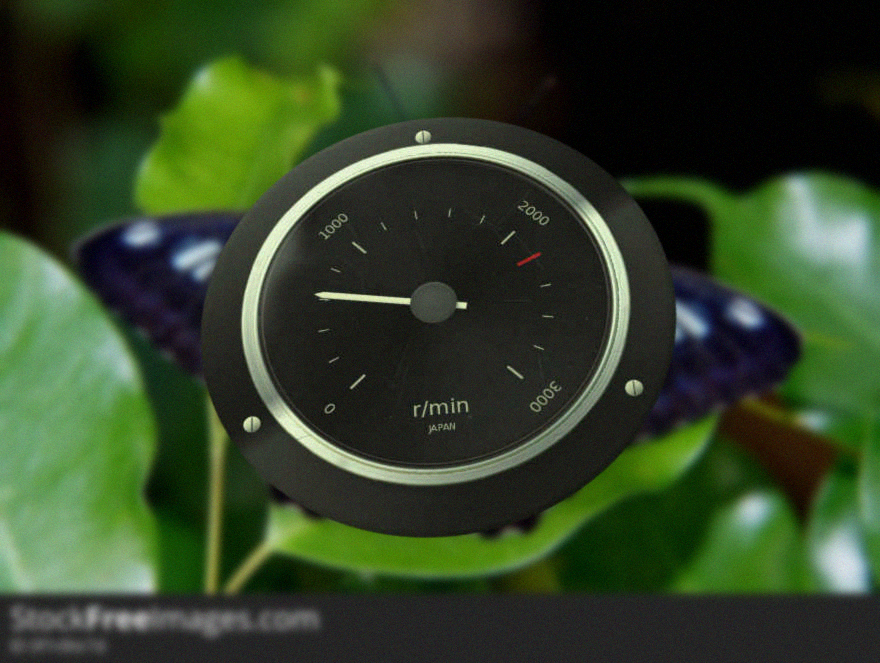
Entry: value=600 unit=rpm
